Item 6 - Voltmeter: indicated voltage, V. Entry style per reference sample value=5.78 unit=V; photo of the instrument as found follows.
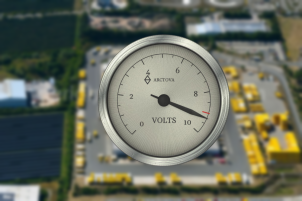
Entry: value=9.25 unit=V
